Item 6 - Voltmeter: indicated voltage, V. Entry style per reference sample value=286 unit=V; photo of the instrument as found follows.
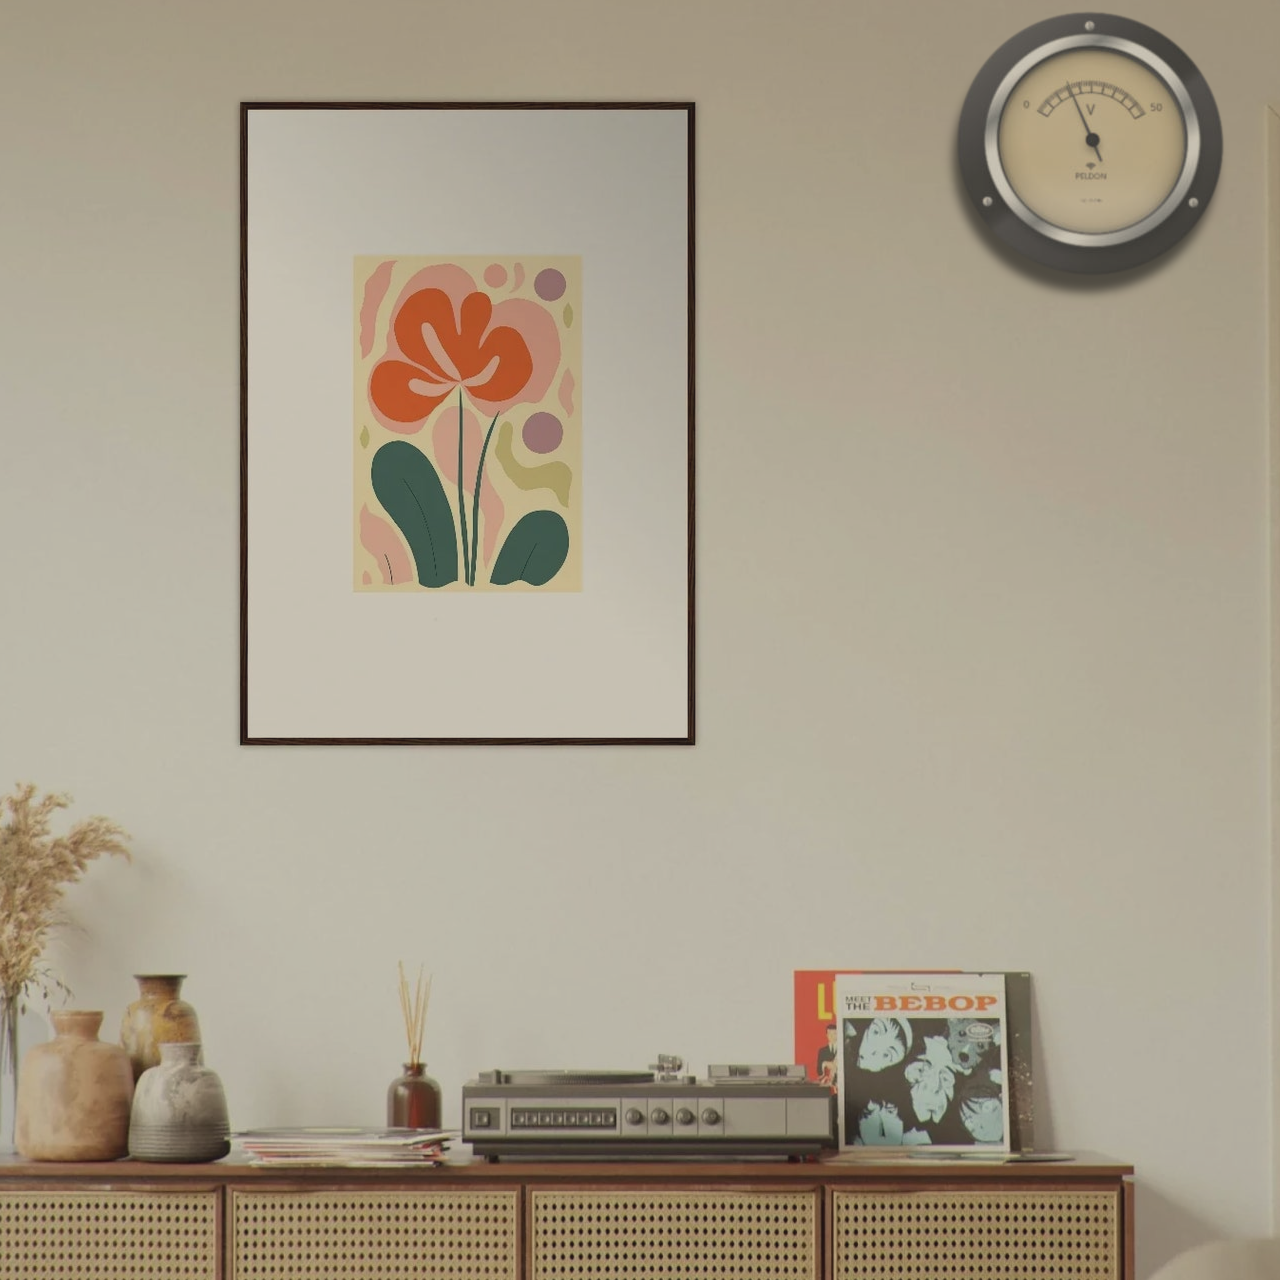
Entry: value=15 unit=V
